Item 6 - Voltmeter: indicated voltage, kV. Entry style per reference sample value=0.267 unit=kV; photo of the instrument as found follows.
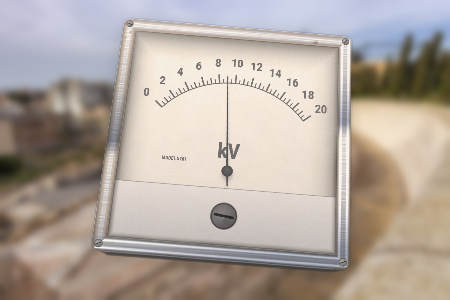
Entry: value=9 unit=kV
